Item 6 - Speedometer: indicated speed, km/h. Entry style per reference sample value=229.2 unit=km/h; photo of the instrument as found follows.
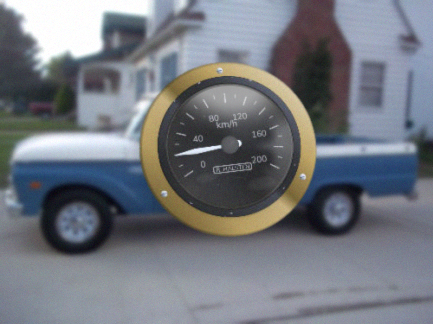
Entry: value=20 unit=km/h
